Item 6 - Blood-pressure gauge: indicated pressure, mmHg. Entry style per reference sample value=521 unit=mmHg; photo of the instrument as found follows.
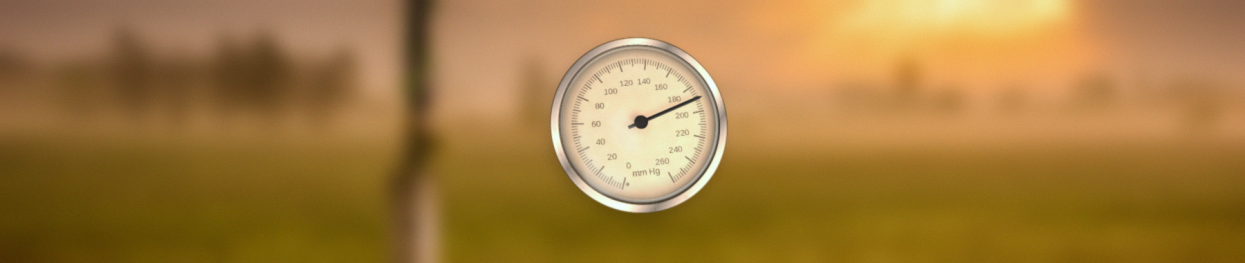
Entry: value=190 unit=mmHg
